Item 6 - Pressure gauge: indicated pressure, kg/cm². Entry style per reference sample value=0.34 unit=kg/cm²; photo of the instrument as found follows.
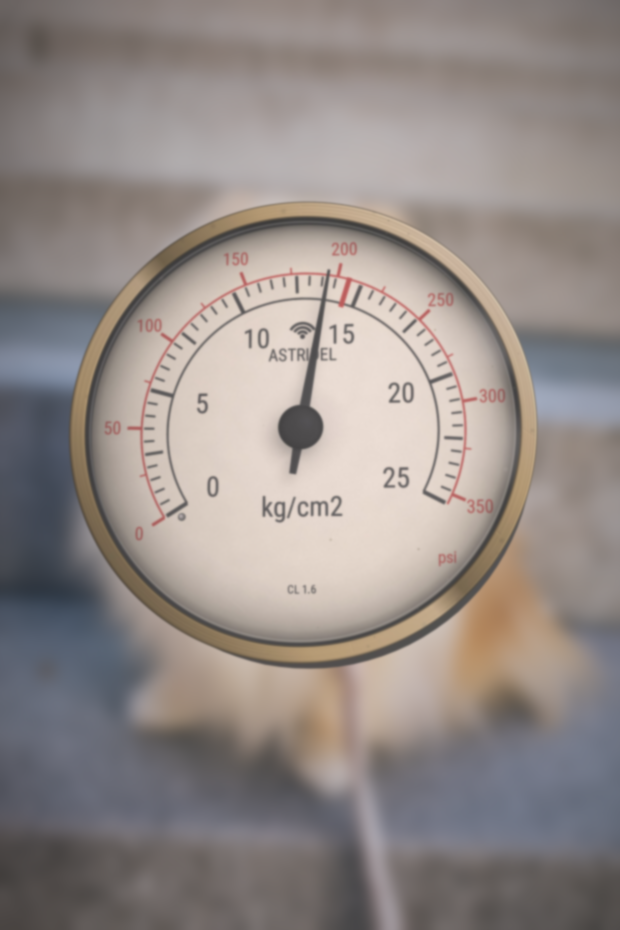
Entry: value=13.75 unit=kg/cm²
